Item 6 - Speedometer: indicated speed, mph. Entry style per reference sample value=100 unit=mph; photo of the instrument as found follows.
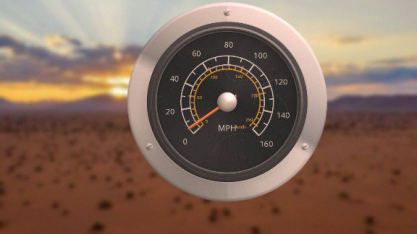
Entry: value=5 unit=mph
